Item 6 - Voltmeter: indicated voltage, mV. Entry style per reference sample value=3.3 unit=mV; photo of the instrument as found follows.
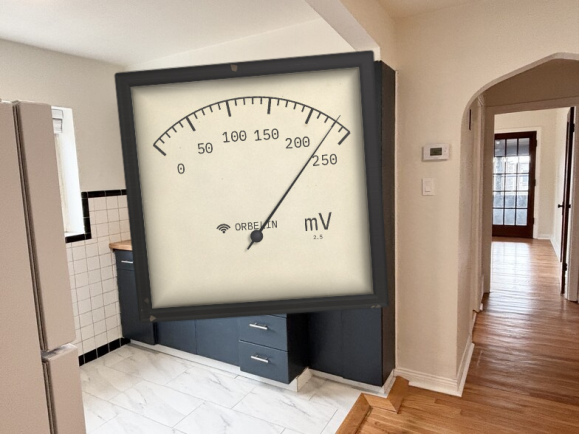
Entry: value=230 unit=mV
